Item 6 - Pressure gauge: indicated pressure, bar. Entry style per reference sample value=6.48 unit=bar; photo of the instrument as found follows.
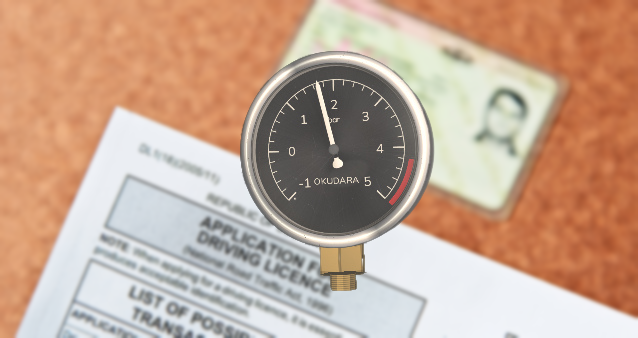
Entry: value=1.7 unit=bar
